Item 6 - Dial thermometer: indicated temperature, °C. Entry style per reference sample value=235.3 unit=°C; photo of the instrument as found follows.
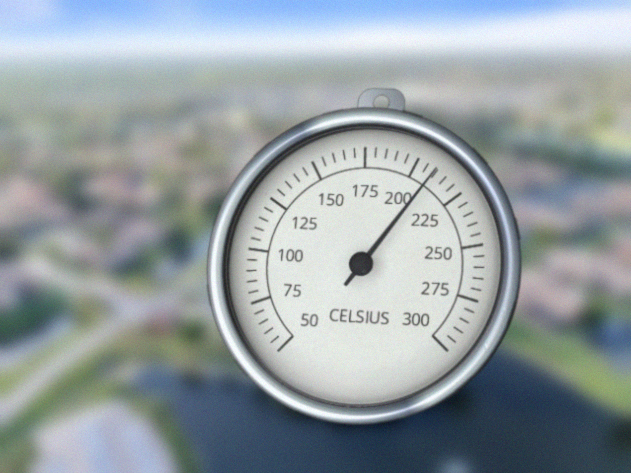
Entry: value=210 unit=°C
